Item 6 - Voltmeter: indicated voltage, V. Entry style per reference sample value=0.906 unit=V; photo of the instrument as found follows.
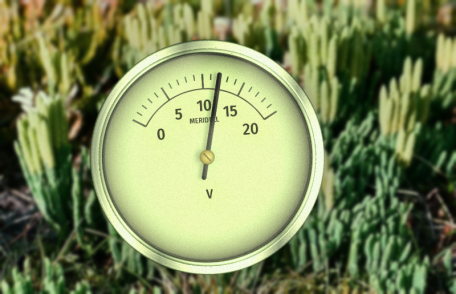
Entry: value=12 unit=V
